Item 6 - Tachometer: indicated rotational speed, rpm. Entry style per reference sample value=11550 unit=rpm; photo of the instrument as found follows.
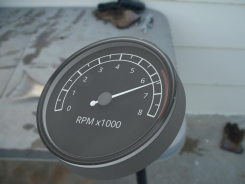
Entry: value=6500 unit=rpm
